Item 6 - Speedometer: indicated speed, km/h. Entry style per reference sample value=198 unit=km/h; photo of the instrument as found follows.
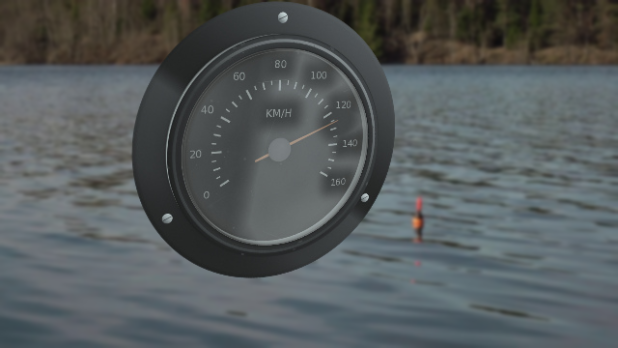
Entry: value=125 unit=km/h
